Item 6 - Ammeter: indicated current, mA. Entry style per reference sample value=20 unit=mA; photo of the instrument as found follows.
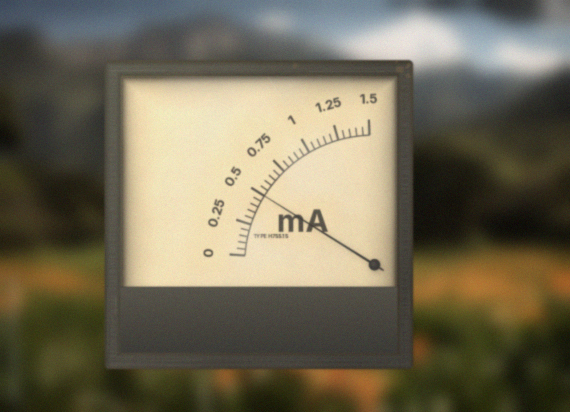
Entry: value=0.5 unit=mA
